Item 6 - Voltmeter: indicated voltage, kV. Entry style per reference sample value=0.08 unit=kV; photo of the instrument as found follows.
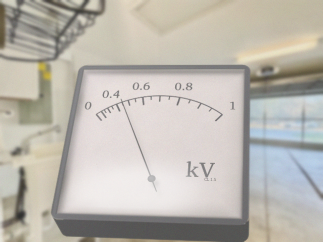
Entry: value=0.45 unit=kV
